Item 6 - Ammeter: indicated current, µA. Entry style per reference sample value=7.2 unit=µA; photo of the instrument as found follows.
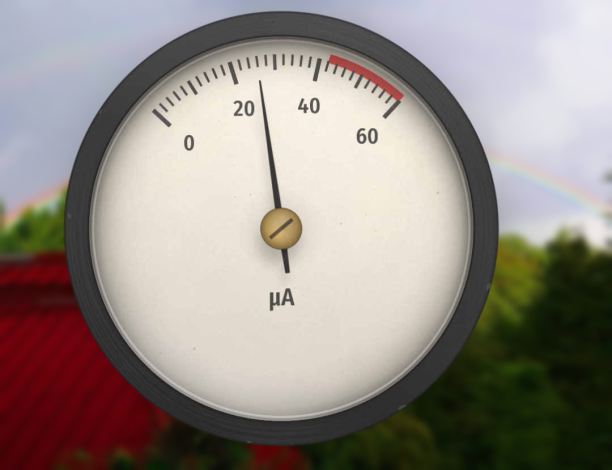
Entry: value=26 unit=µA
